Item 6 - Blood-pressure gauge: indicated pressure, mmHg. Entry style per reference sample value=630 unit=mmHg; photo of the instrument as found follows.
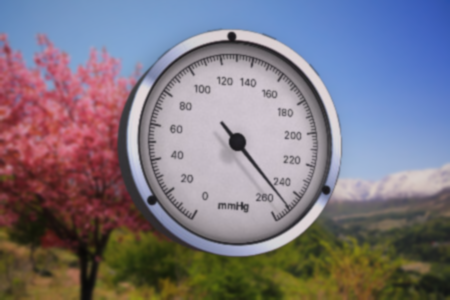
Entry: value=250 unit=mmHg
